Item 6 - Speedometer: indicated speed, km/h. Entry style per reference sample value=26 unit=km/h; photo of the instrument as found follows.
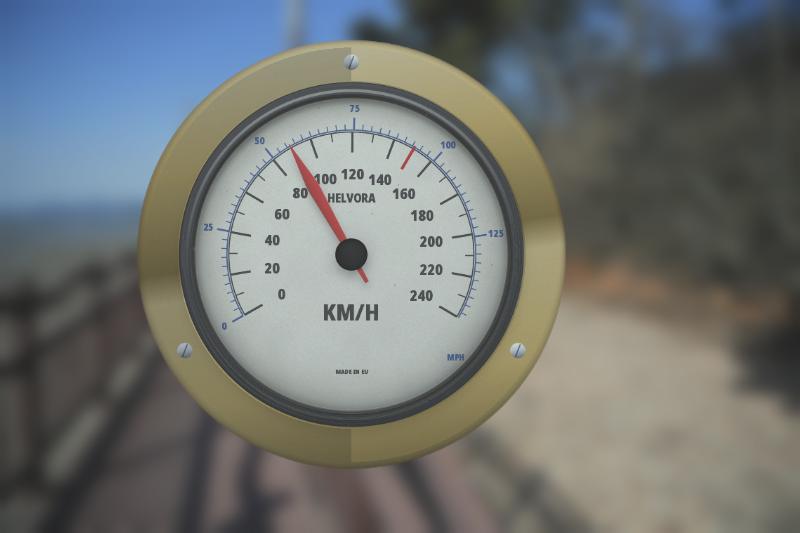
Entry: value=90 unit=km/h
